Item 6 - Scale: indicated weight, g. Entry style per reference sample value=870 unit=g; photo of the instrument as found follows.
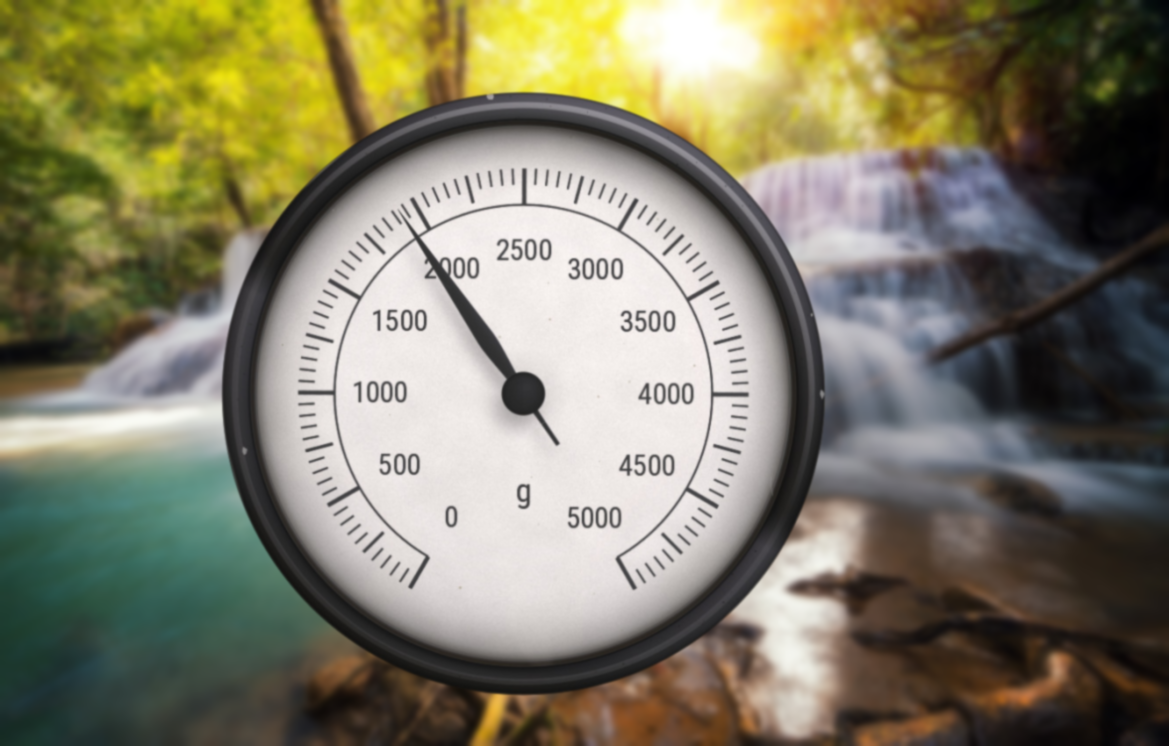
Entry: value=1925 unit=g
